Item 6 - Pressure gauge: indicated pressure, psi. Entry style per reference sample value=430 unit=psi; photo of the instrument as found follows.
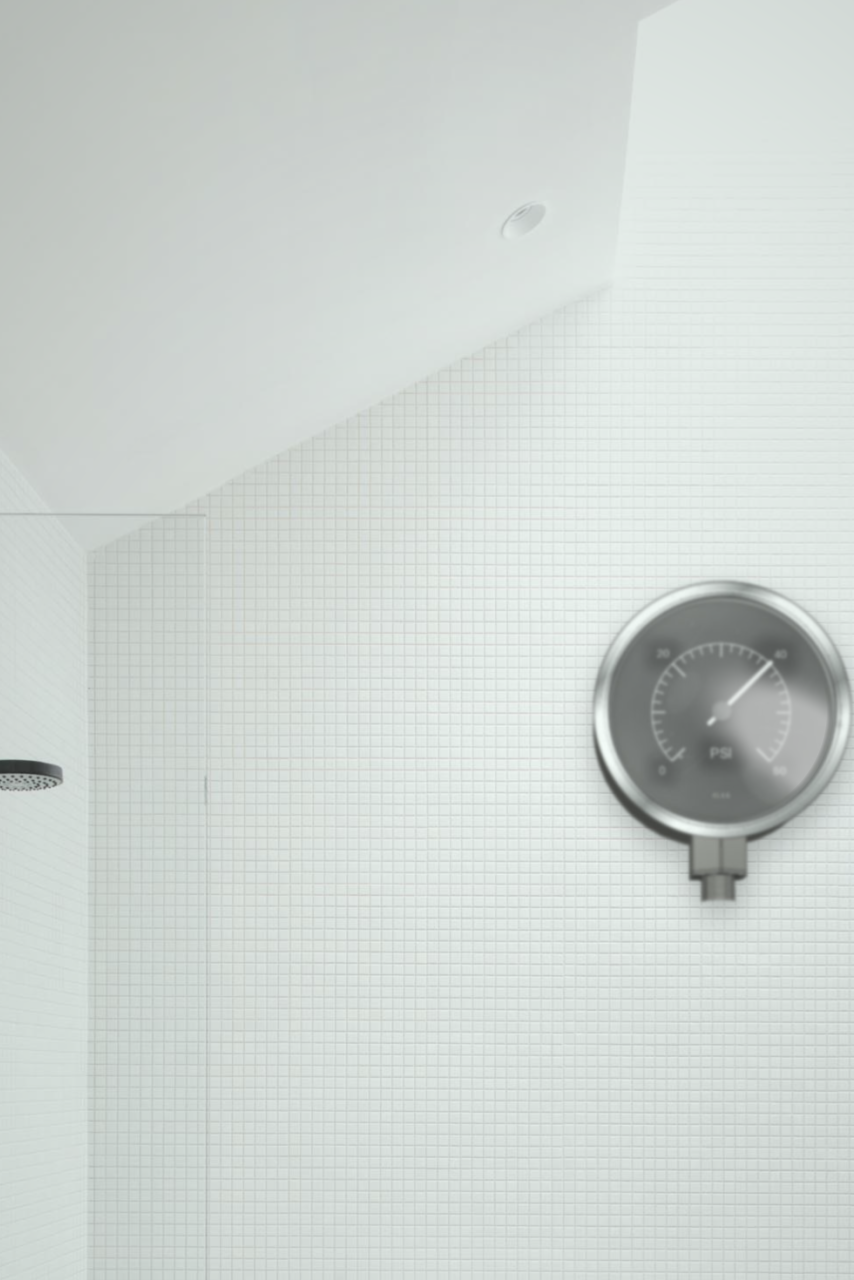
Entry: value=40 unit=psi
